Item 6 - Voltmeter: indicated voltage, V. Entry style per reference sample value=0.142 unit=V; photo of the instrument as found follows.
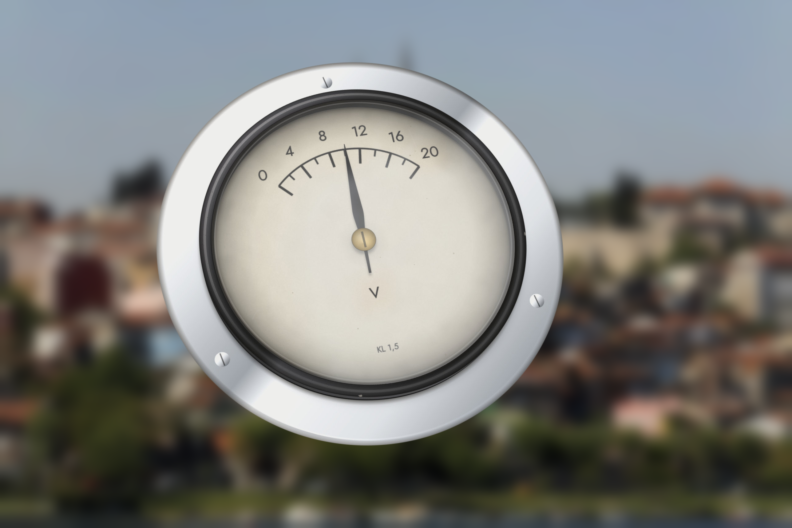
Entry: value=10 unit=V
